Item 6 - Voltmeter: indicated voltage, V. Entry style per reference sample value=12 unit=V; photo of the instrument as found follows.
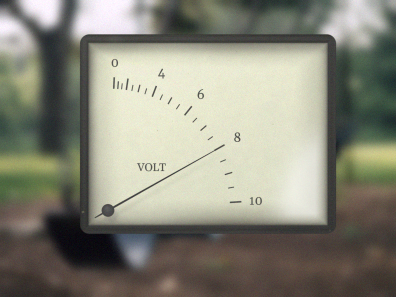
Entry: value=8 unit=V
